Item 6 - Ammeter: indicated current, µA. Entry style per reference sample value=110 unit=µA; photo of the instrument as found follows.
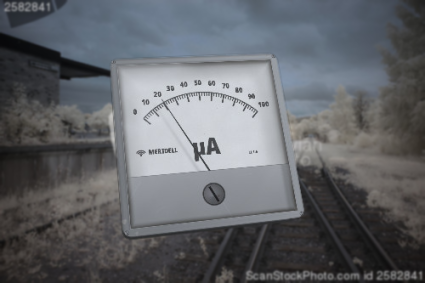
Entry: value=20 unit=µA
